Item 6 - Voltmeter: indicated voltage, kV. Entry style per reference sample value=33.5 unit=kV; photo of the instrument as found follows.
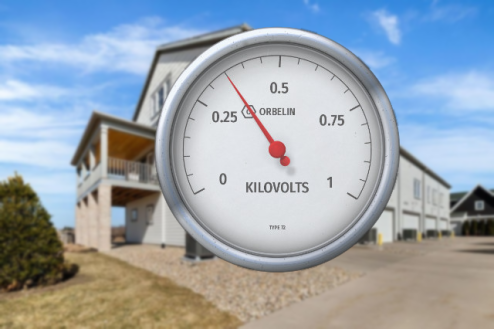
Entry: value=0.35 unit=kV
